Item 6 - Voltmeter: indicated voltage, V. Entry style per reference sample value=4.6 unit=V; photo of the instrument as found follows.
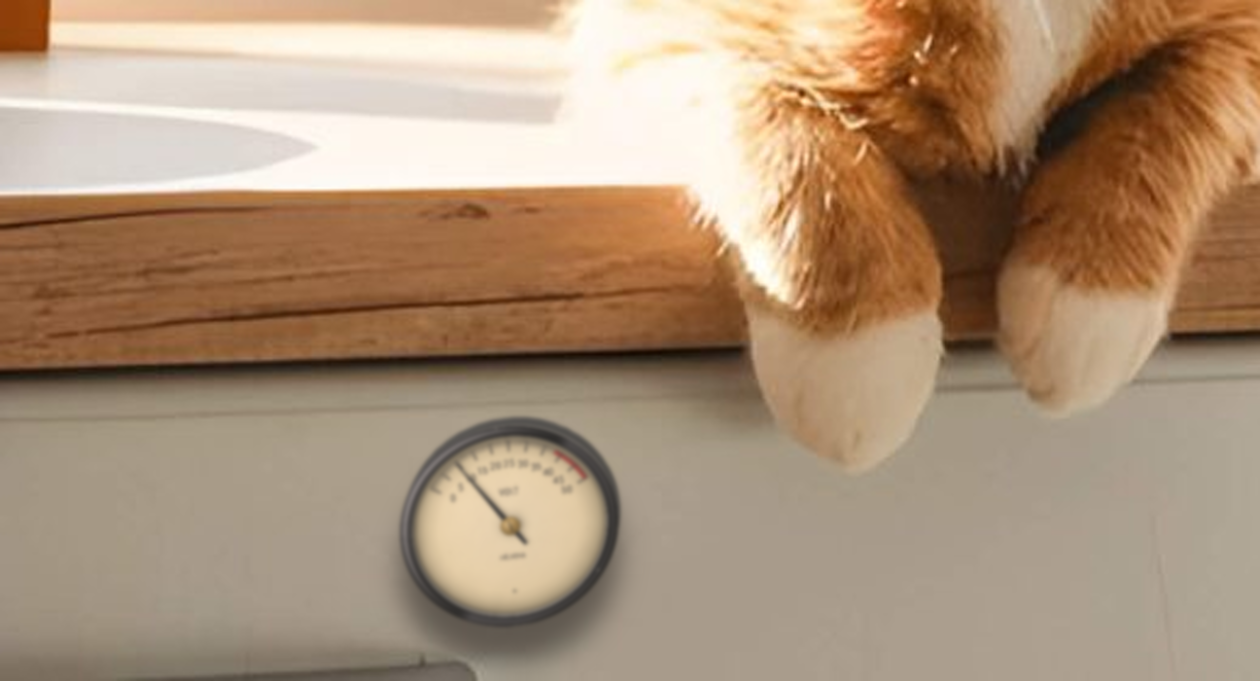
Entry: value=10 unit=V
